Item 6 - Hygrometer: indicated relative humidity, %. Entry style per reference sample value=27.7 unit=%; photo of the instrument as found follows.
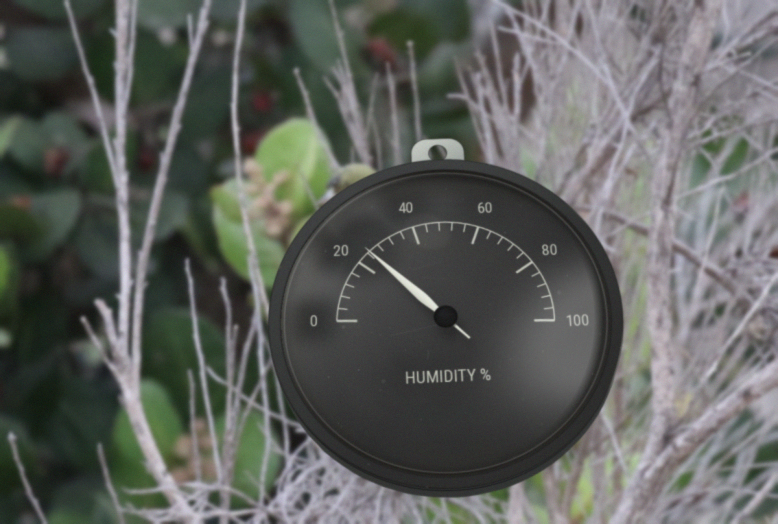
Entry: value=24 unit=%
